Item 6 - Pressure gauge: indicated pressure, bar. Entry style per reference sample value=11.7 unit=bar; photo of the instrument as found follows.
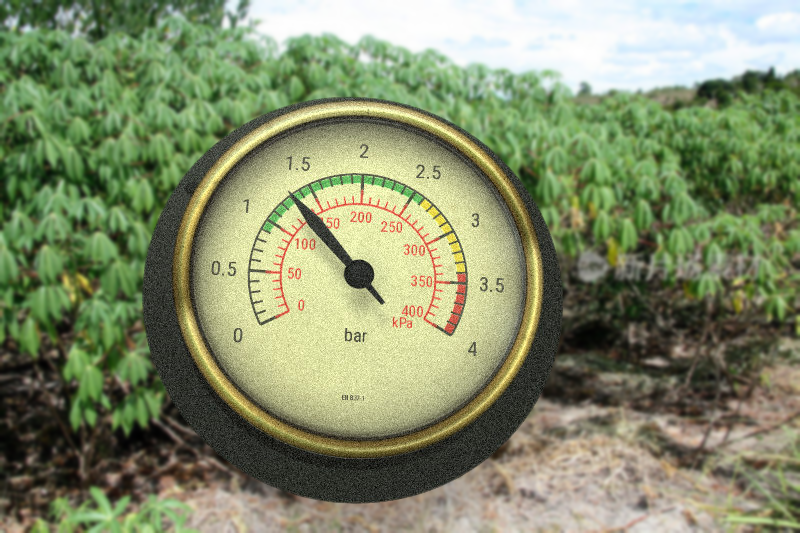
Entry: value=1.3 unit=bar
